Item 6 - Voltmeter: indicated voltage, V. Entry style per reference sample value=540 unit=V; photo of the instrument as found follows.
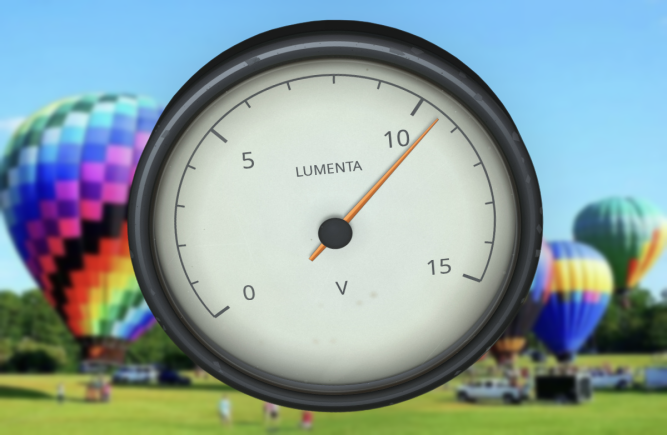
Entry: value=10.5 unit=V
